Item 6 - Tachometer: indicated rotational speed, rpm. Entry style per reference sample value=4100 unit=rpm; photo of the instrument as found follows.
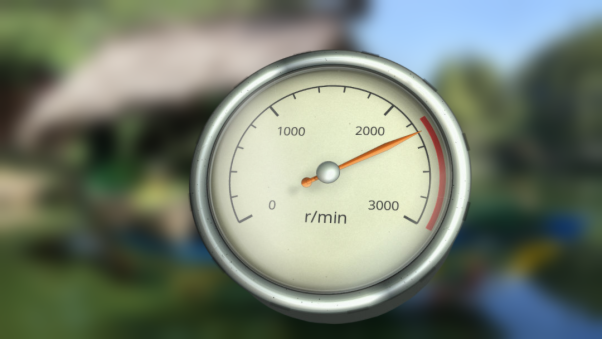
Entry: value=2300 unit=rpm
